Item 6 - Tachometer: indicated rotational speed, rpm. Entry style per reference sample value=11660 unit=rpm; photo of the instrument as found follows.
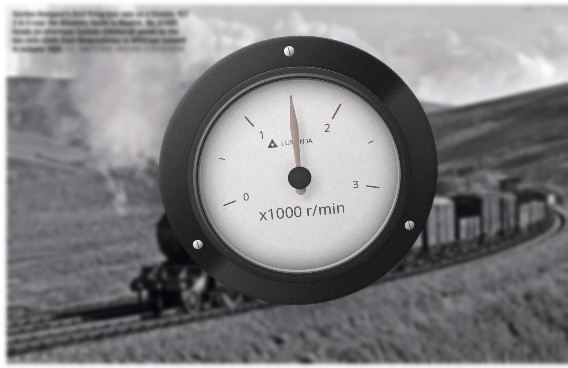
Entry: value=1500 unit=rpm
